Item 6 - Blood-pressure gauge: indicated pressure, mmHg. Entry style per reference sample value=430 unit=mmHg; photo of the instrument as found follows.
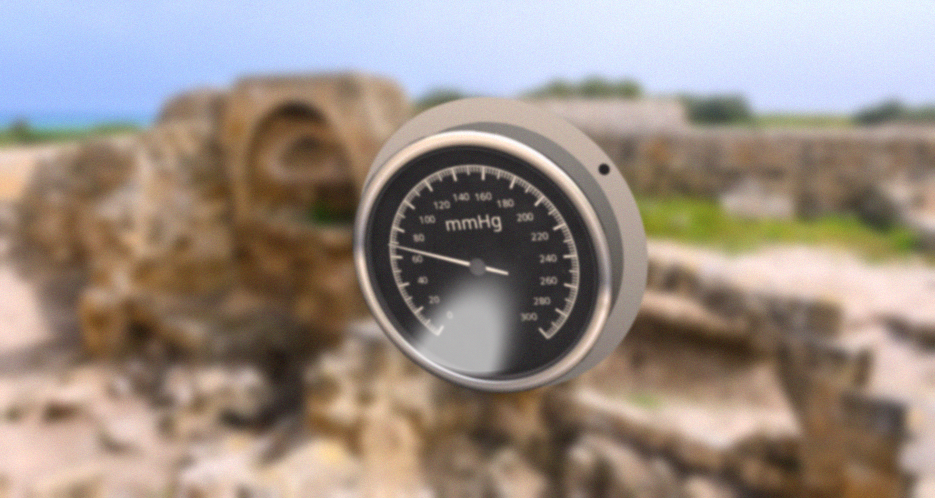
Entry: value=70 unit=mmHg
